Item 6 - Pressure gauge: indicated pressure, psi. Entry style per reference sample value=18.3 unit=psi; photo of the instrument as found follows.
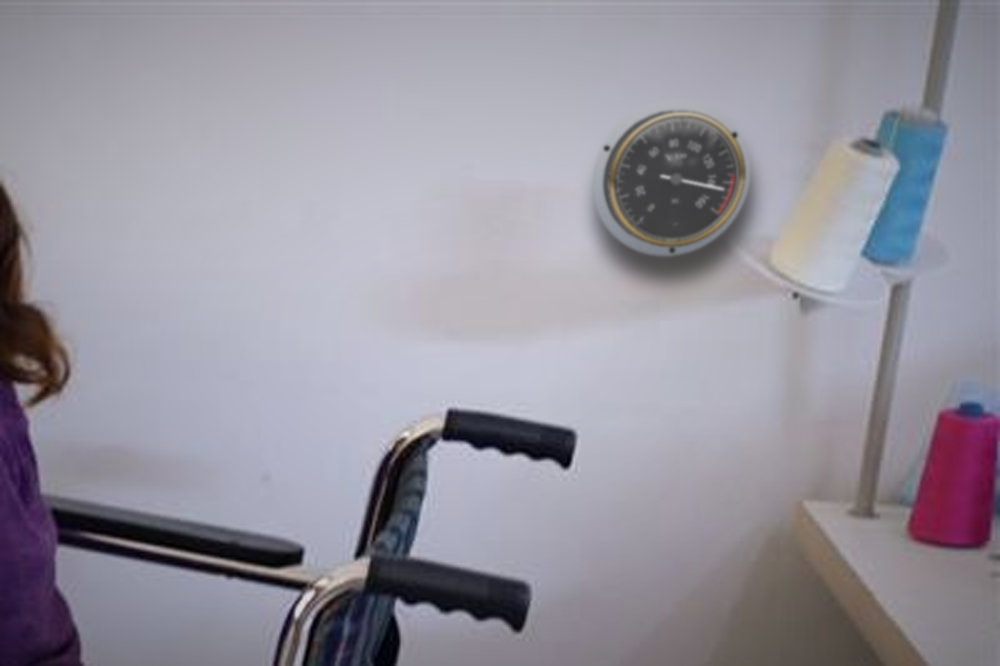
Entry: value=145 unit=psi
